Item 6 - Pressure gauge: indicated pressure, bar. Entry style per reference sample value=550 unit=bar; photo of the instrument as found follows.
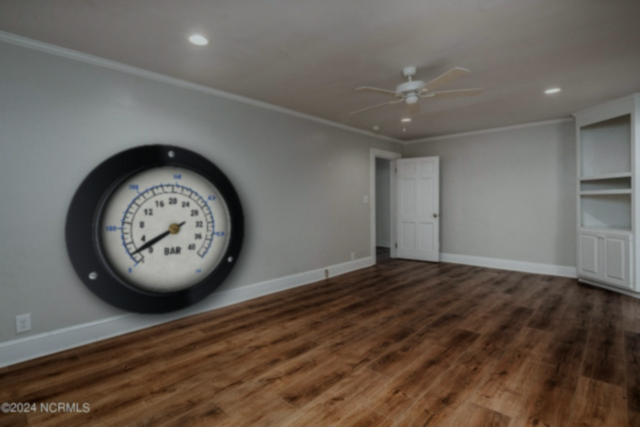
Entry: value=2 unit=bar
